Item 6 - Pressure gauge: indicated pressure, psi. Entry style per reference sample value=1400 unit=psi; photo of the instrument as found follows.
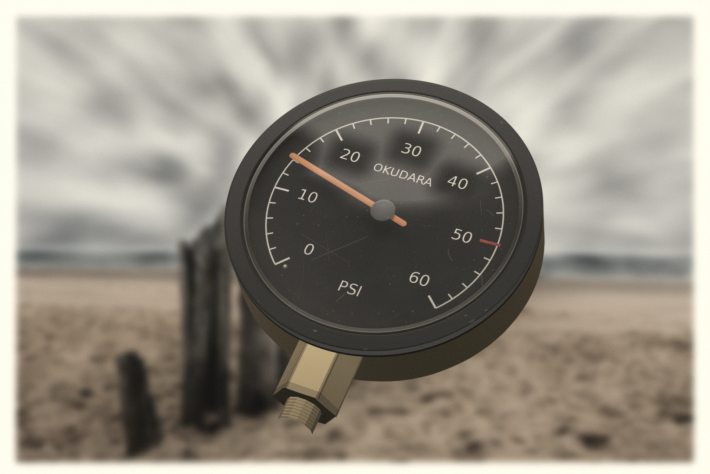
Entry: value=14 unit=psi
